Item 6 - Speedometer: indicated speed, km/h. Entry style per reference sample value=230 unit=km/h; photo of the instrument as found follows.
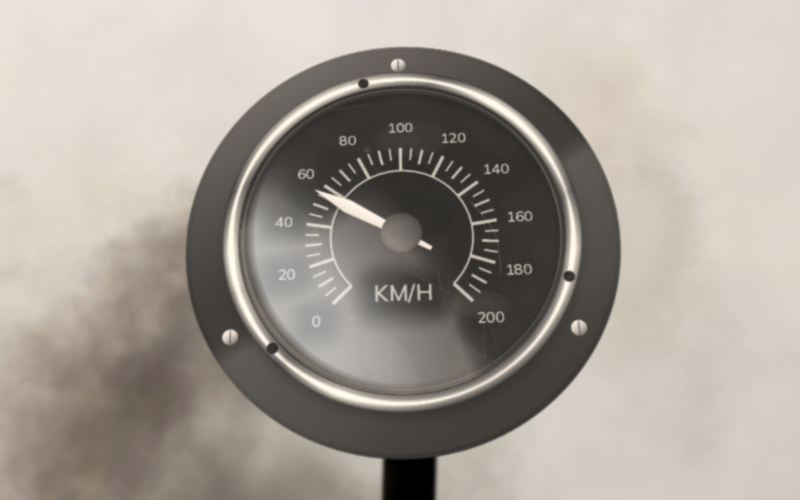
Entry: value=55 unit=km/h
